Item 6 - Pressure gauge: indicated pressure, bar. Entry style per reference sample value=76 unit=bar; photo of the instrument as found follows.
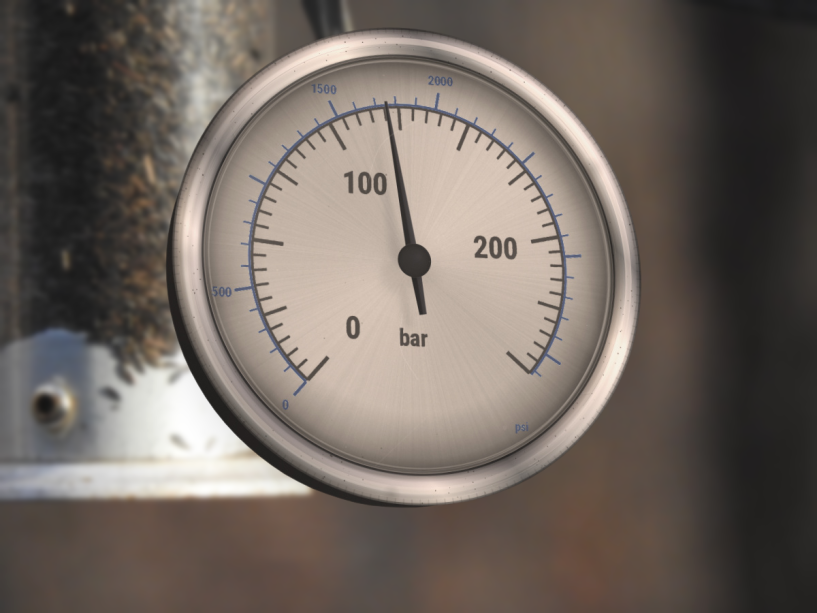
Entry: value=120 unit=bar
